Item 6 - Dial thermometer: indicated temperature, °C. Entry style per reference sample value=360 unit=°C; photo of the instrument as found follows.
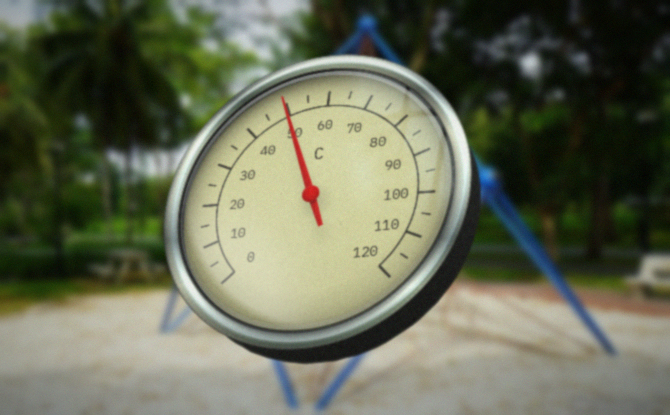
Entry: value=50 unit=°C
